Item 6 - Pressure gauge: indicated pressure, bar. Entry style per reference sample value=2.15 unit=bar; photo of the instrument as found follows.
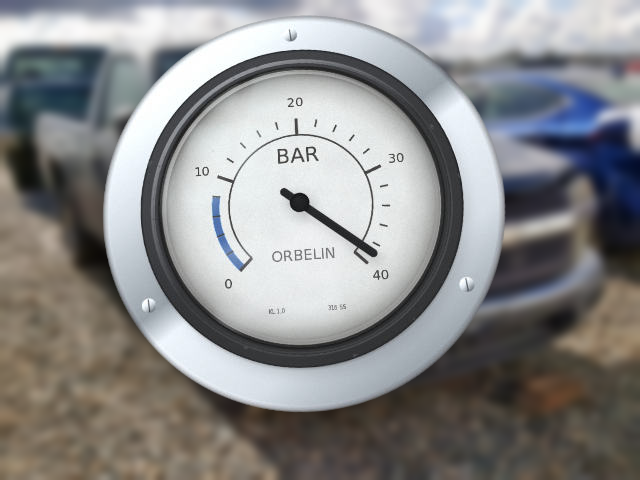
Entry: value=39 unit=bar
